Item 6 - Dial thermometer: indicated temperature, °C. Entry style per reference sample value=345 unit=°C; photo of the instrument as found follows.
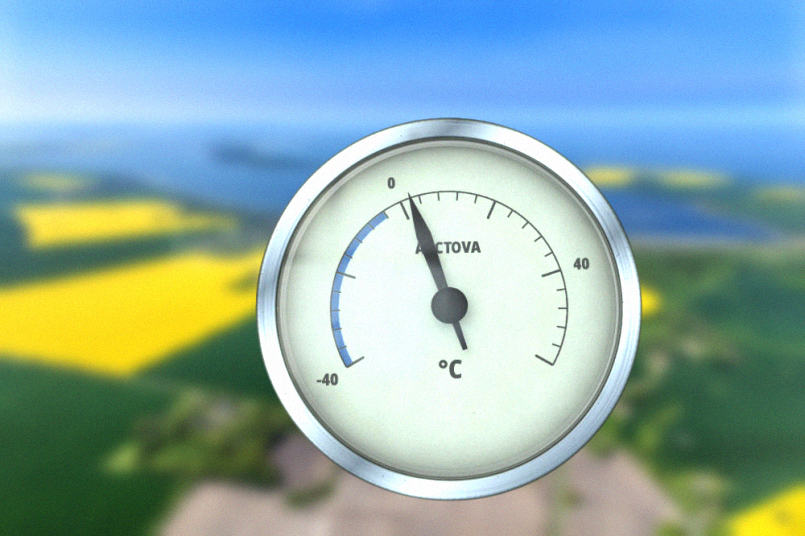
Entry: value=2 unit=°C
